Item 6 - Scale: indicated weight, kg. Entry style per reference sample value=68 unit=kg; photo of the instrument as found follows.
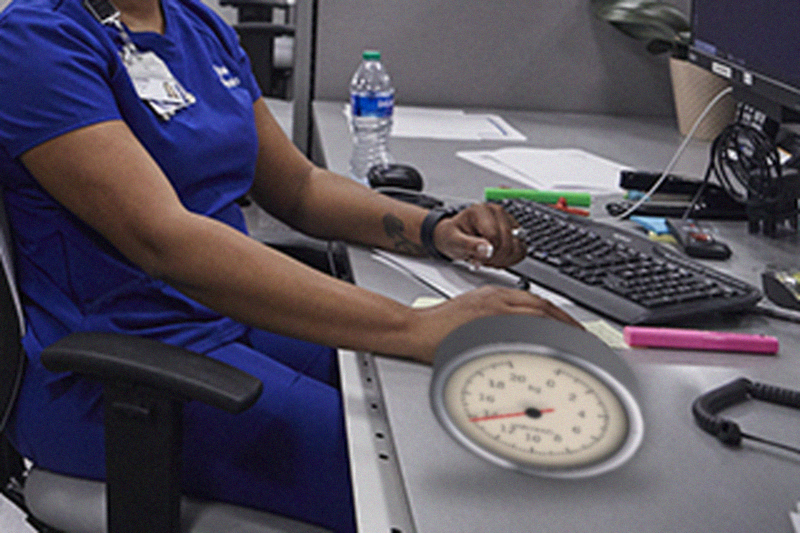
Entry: value=14 unit=kg
